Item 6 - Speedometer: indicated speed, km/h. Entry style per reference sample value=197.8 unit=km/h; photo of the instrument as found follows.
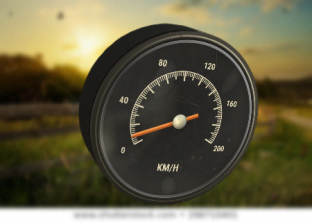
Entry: value=10 unit=km/h
